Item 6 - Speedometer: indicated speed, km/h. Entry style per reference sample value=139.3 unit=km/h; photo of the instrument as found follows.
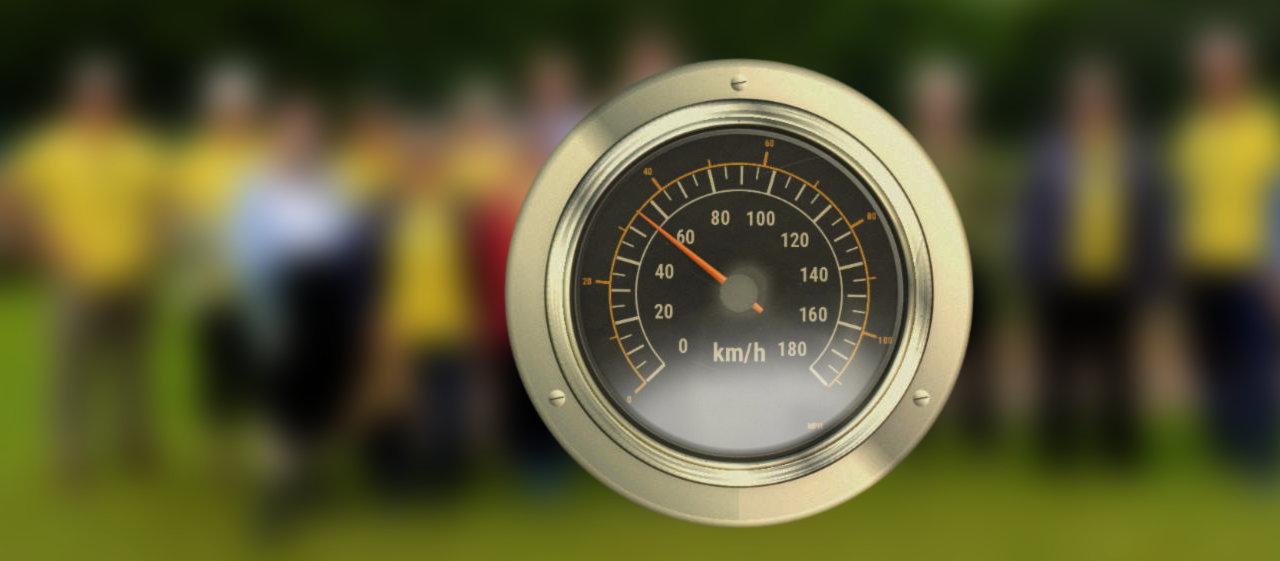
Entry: value=55 unit=km/h
